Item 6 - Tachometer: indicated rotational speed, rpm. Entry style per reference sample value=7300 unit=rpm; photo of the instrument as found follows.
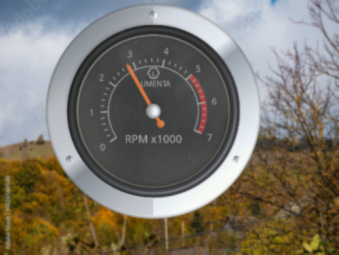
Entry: value=2800 unit=rpm
